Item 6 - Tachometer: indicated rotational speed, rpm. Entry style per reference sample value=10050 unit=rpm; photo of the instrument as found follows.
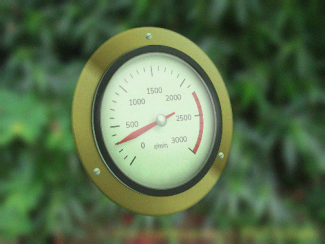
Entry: value=300 unit=rpm
